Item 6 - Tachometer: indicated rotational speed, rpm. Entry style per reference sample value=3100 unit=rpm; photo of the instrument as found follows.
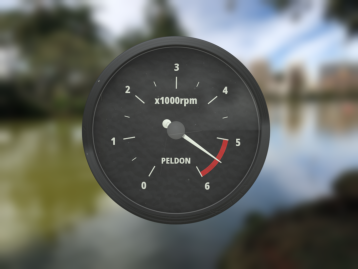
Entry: value=5500 unit=rpm
